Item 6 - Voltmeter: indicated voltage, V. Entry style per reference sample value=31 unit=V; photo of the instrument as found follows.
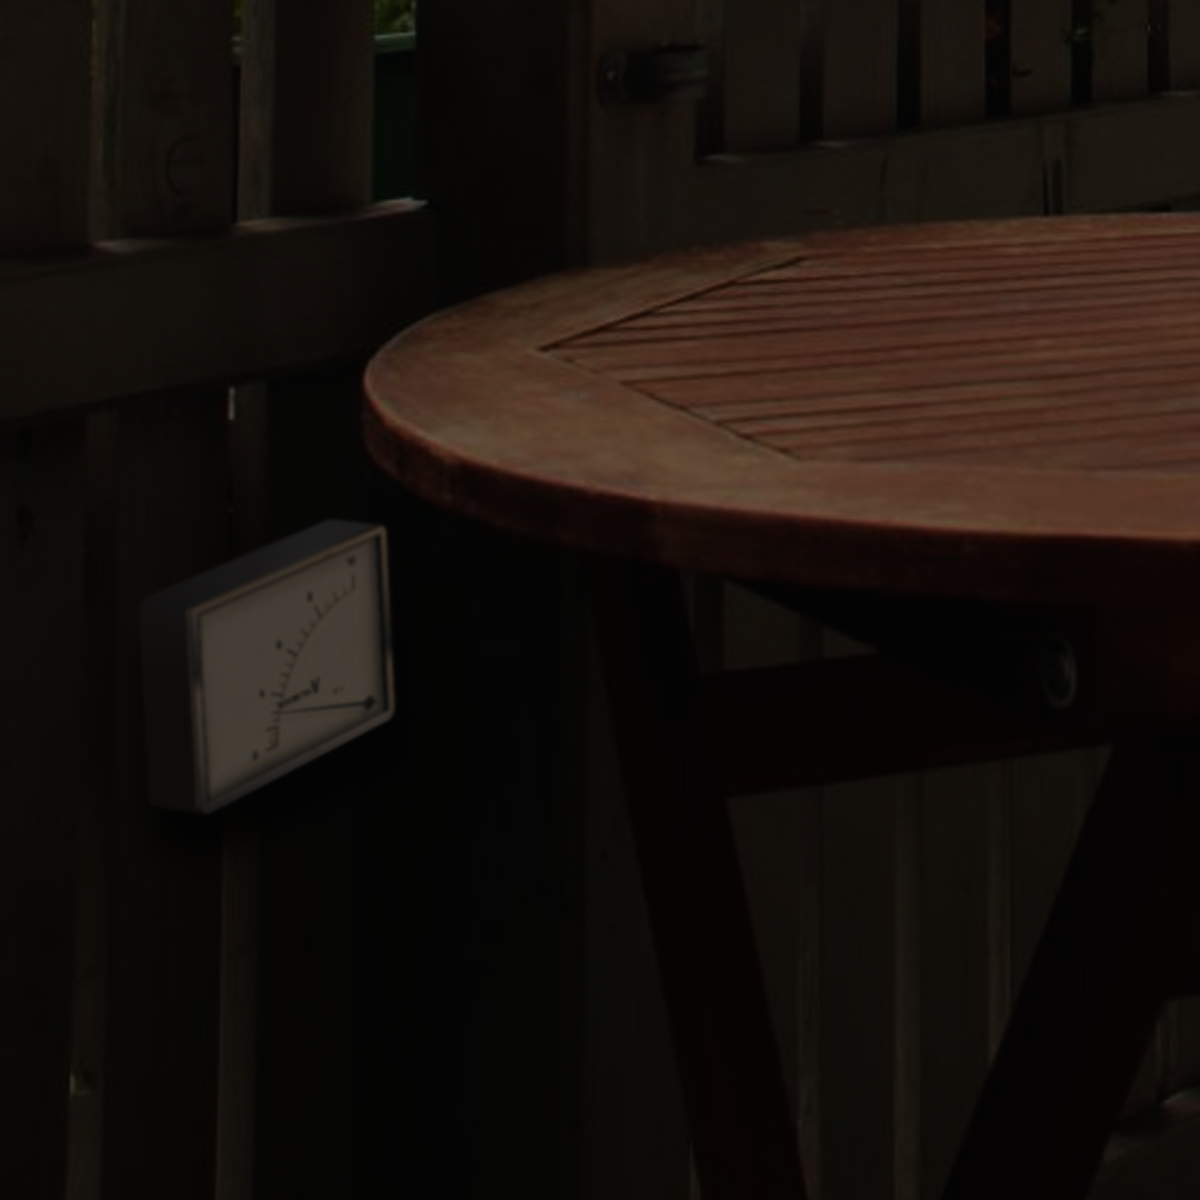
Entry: value=3 unit=V
